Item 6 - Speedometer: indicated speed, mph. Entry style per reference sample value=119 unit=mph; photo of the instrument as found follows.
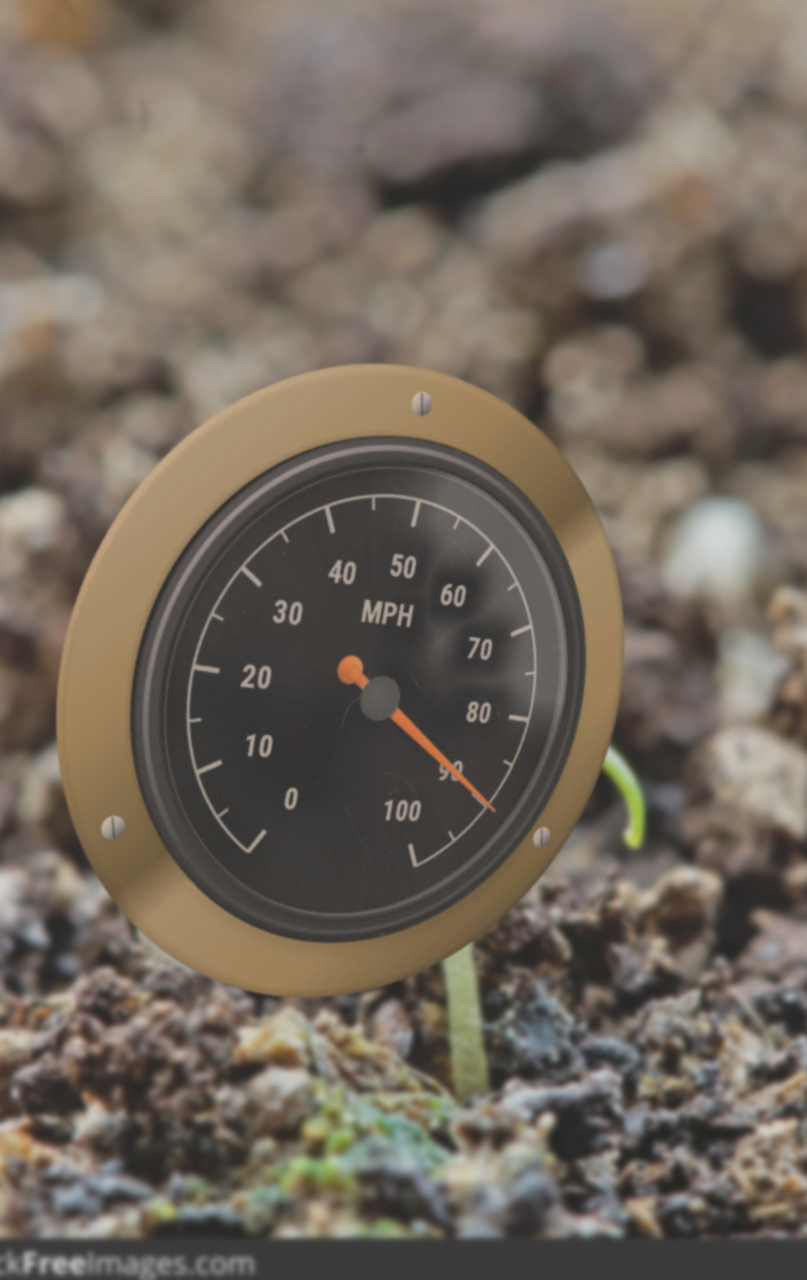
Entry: value=90 unit=mph
